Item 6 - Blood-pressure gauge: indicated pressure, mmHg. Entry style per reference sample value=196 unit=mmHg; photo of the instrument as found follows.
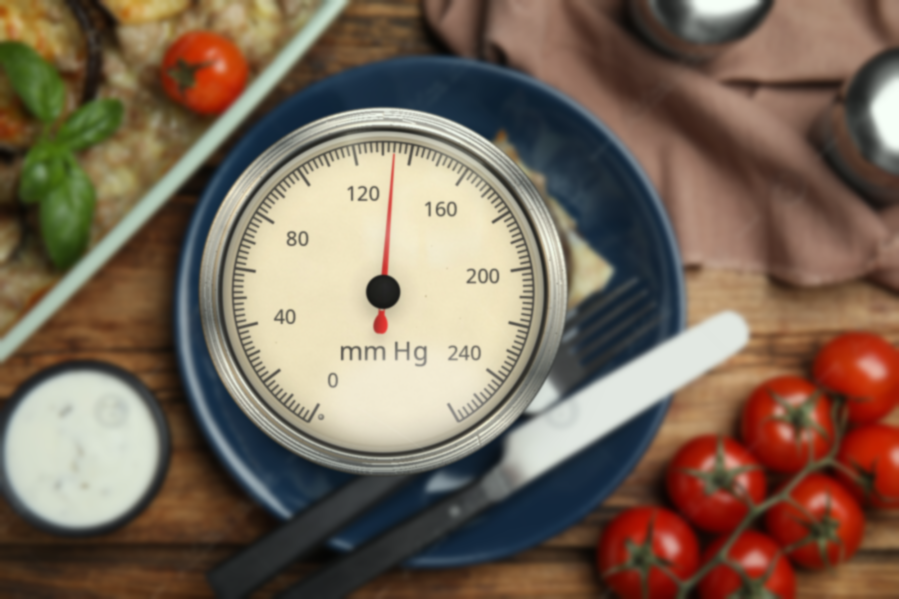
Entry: value=134 unit=mmHg
